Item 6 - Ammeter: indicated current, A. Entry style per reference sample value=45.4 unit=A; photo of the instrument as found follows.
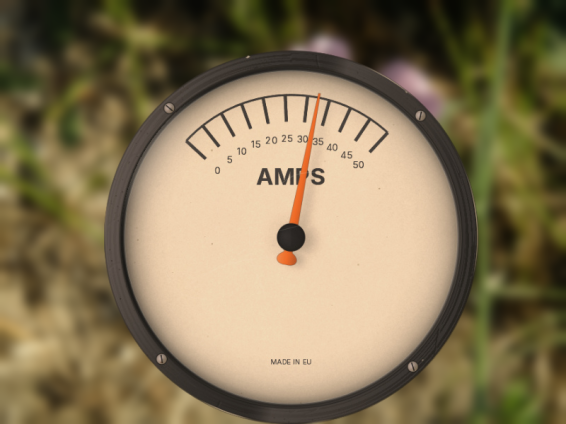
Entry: value=32.5 unit=A
